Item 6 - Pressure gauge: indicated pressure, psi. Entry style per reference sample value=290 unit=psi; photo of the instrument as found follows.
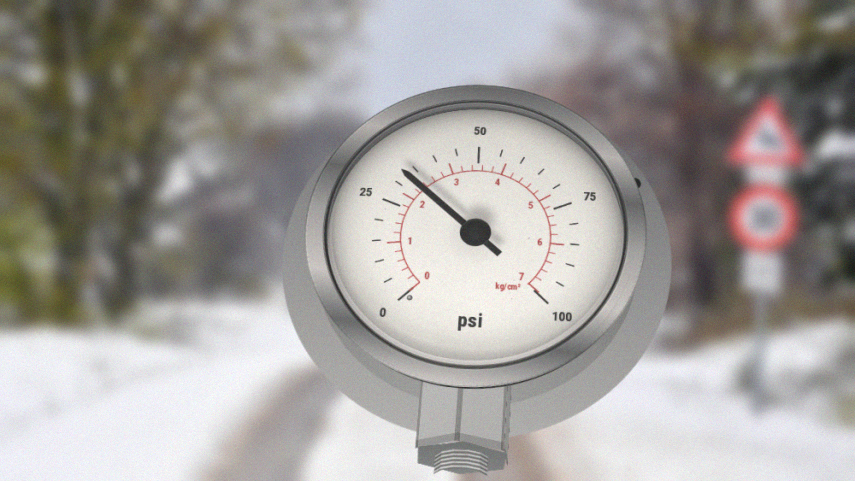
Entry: value=32.5 unit=psi
